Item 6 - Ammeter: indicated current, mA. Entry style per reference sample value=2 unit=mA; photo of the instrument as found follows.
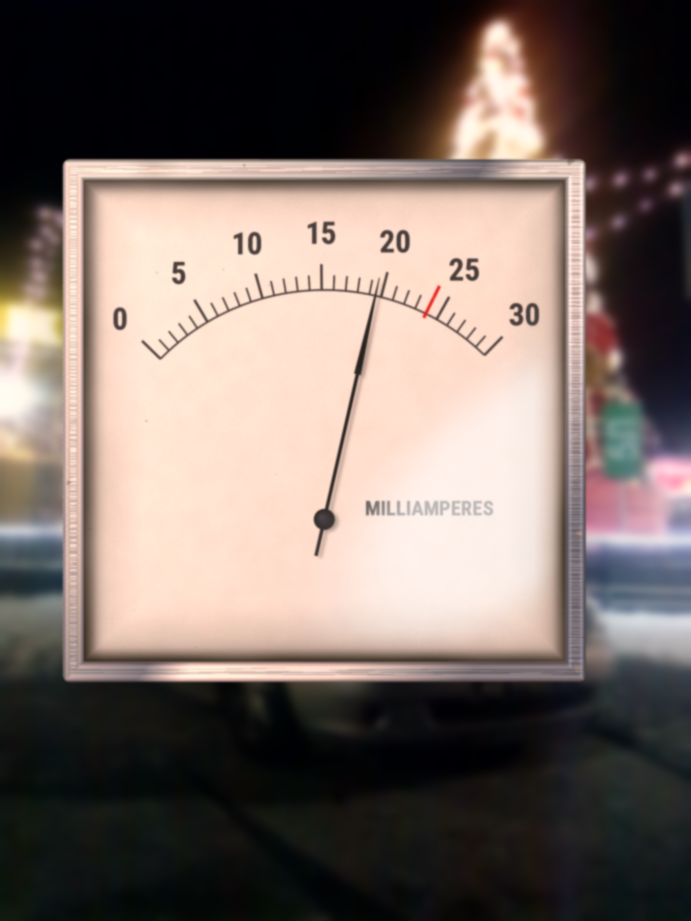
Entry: value=19.5 unit=mA
